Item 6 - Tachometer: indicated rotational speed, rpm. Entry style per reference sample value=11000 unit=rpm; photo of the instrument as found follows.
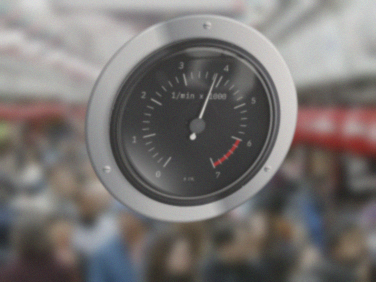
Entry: value=3800 unit=rpm
